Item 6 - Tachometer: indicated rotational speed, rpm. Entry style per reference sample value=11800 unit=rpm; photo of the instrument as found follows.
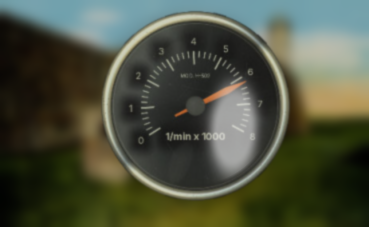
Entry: value=6200 unit=rpm
